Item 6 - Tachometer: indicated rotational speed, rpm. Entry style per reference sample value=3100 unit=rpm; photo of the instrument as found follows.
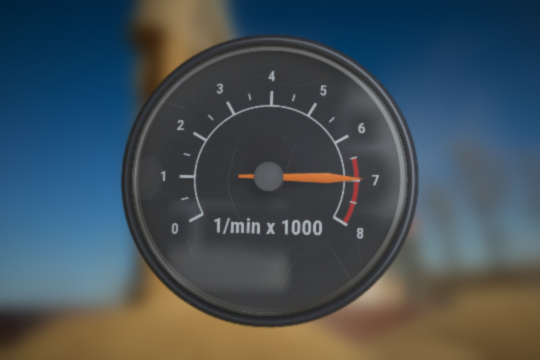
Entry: value=7000 unit=rpm
